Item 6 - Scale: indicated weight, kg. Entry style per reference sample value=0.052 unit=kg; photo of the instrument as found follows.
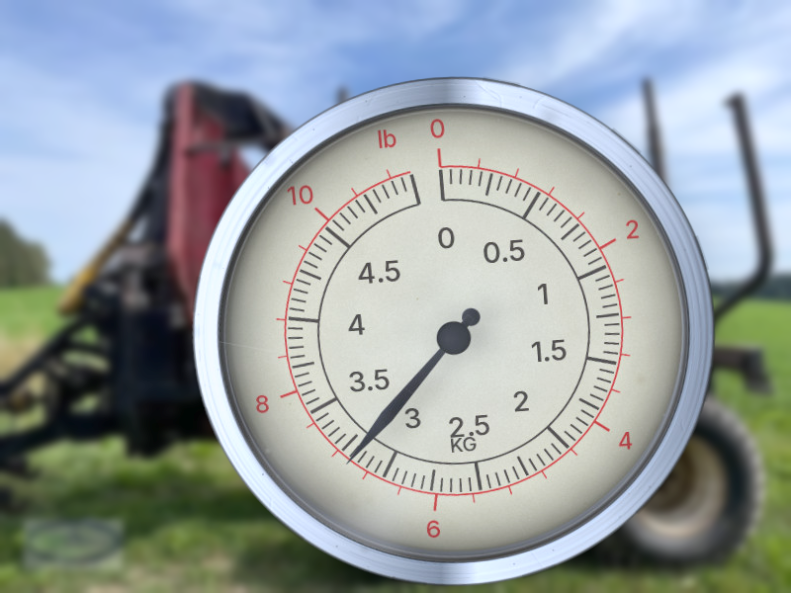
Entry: value=3.2 unit=kg
